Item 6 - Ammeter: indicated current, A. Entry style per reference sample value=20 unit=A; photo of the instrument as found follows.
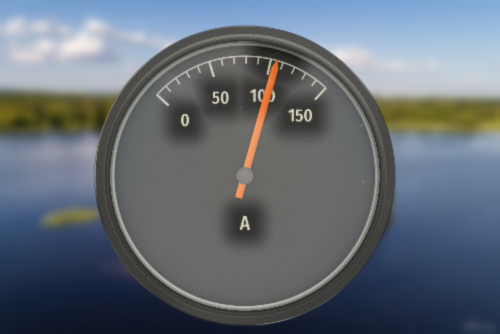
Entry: value=105 unit=A
